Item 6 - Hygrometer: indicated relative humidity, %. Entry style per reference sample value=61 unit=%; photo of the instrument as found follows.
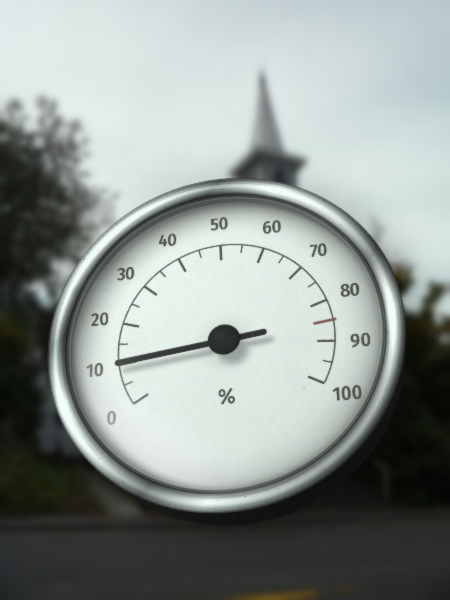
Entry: value=10 unit=%
